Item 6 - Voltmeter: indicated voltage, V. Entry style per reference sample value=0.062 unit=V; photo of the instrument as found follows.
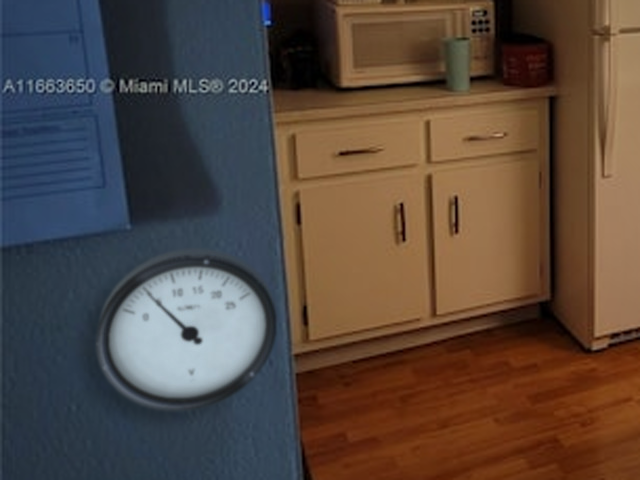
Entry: value=5 unit=V
